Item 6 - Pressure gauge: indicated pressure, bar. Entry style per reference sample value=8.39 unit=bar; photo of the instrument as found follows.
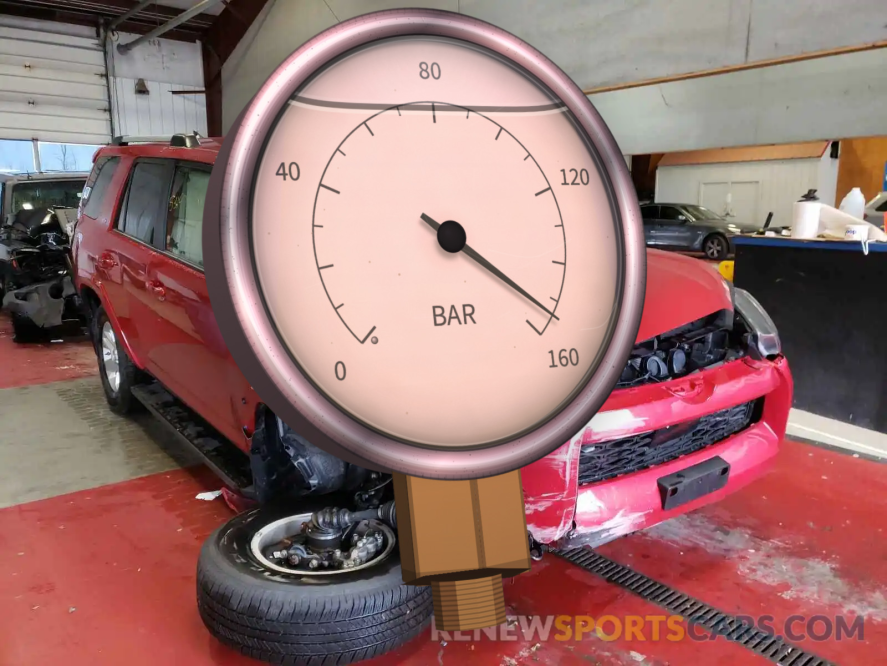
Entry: value=155 unit=bar
